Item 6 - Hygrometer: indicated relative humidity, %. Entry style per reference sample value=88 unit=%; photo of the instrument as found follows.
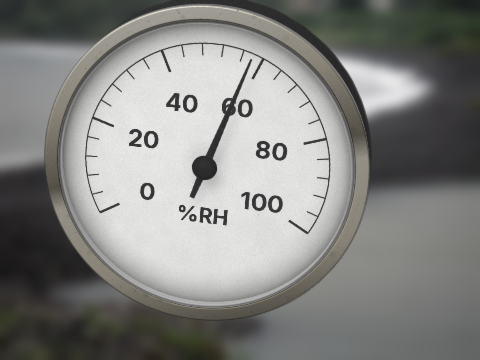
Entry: value=58 unit=%
